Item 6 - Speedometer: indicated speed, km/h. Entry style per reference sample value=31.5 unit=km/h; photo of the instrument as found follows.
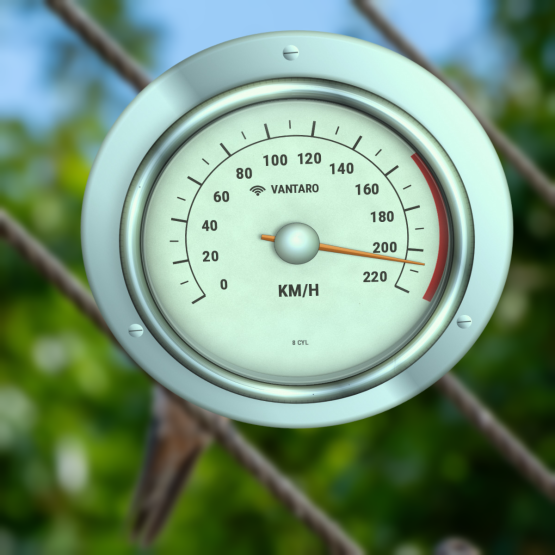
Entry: value=205 unit=km/h
